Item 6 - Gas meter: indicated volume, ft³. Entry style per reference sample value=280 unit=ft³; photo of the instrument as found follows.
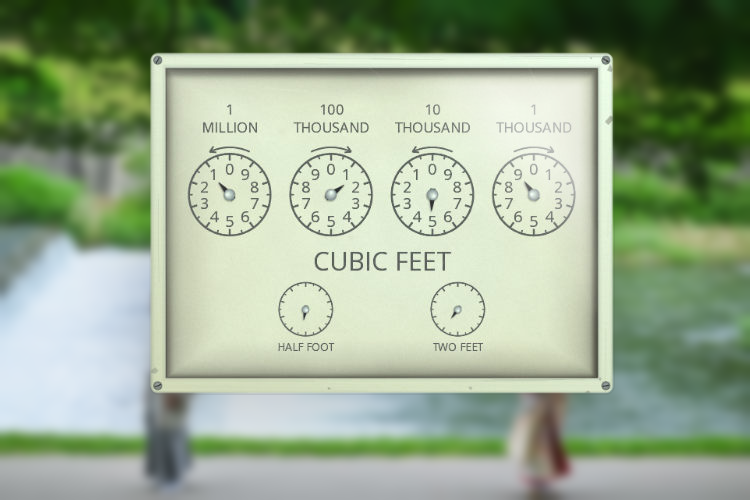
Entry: value=114900 unit=ft³
